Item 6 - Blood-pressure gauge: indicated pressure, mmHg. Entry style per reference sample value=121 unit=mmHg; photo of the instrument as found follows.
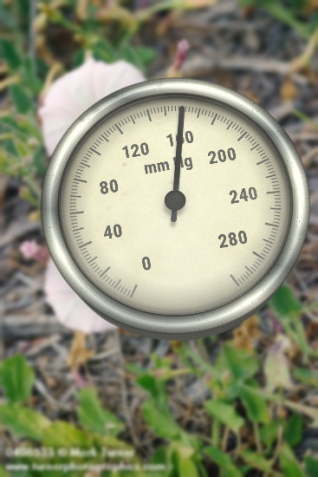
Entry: value=160 unit=mmHg
